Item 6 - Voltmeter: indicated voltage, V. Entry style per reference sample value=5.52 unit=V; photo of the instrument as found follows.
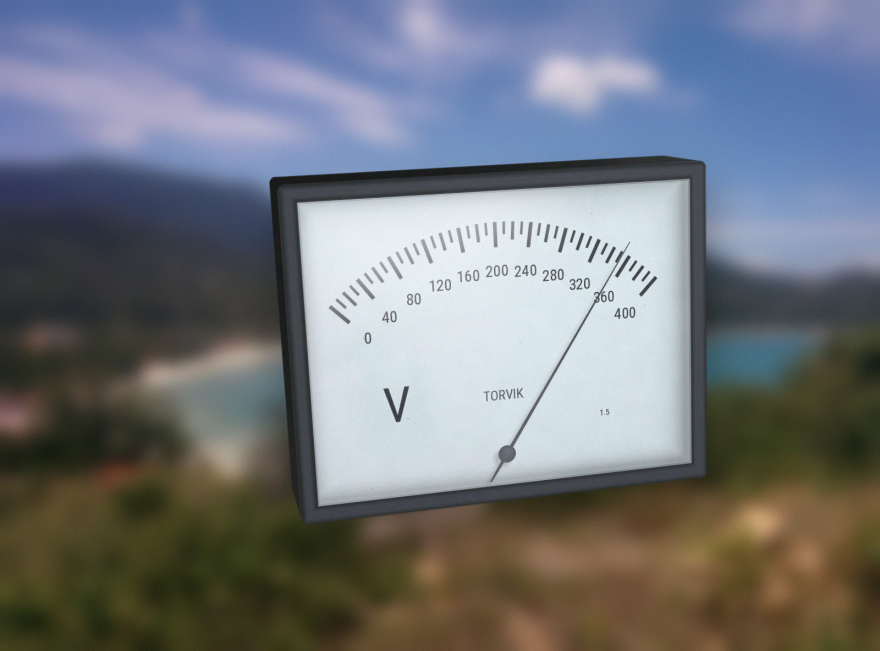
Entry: value=350 unit=V
